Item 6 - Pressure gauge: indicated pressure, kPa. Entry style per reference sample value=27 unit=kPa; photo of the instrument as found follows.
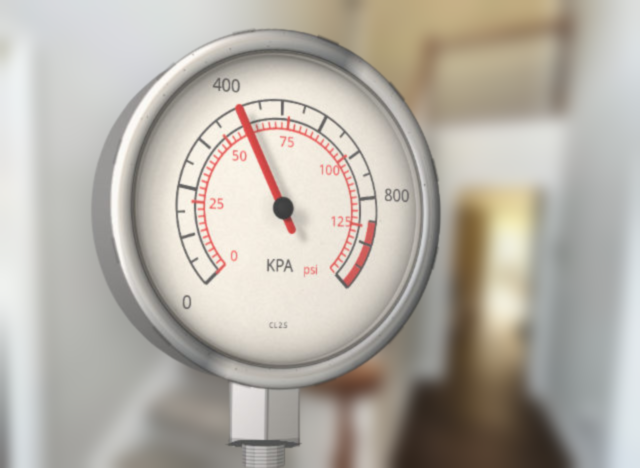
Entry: value=400 unit=kPa
